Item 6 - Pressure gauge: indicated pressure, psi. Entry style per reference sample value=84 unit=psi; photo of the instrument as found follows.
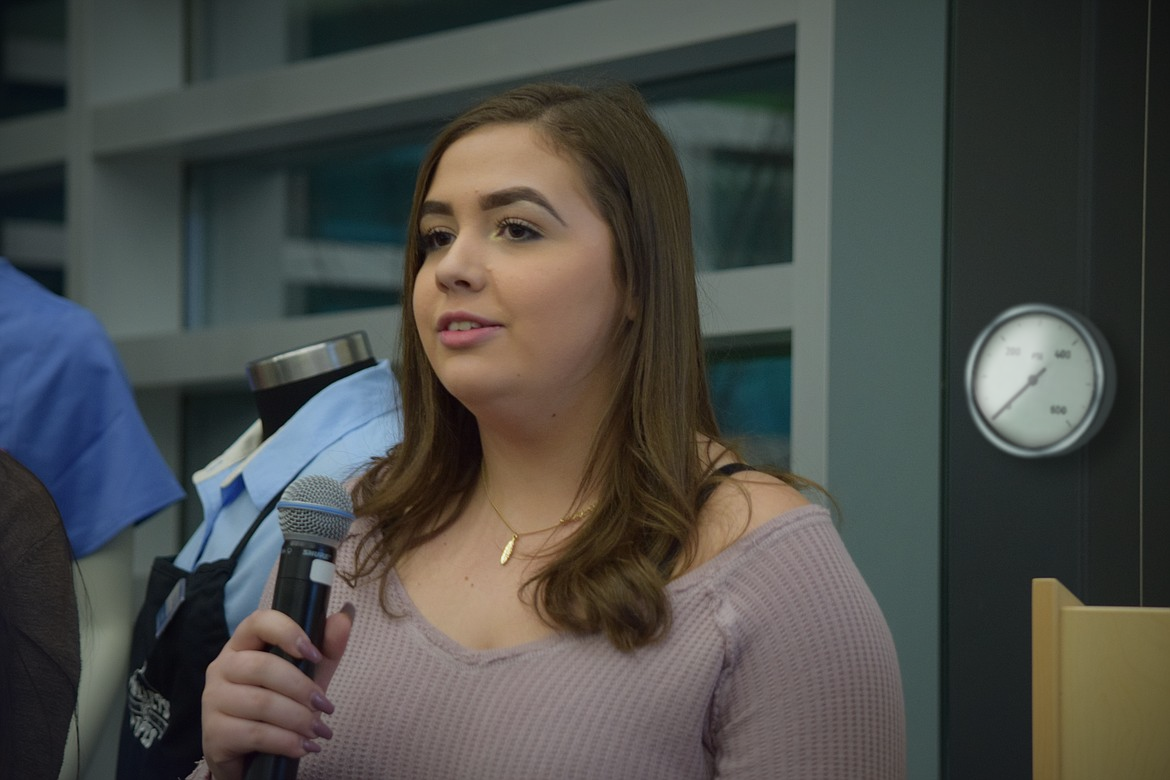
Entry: value=0 unit=psi
